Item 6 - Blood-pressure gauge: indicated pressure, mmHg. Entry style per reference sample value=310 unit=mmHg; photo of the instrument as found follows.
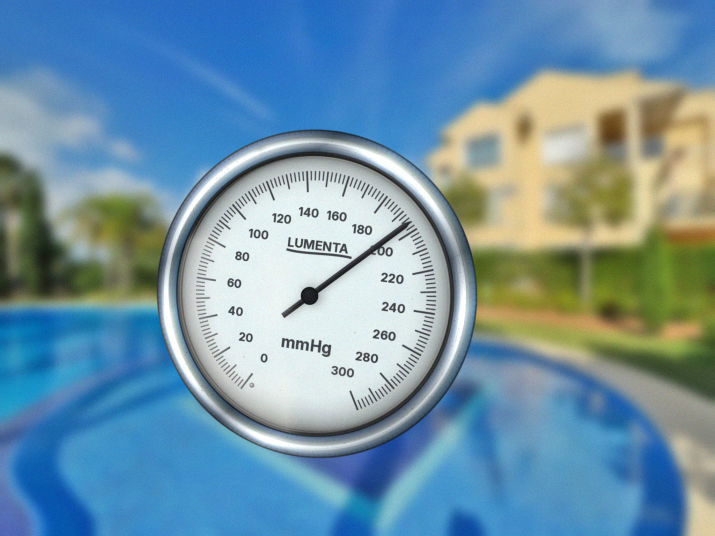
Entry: value=196 unit=mmHg
